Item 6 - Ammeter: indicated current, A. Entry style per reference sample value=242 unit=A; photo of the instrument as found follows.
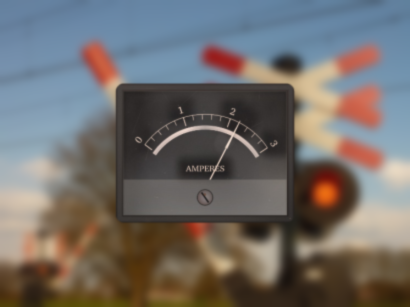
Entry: value=2.2 unit=A
